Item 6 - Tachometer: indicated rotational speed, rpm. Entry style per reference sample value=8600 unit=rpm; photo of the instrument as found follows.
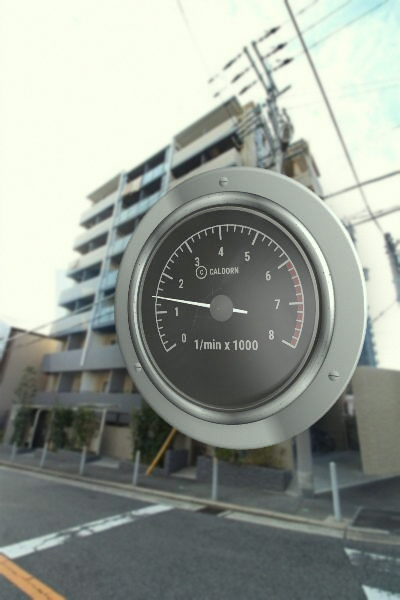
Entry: value=1400 unit=rpm
